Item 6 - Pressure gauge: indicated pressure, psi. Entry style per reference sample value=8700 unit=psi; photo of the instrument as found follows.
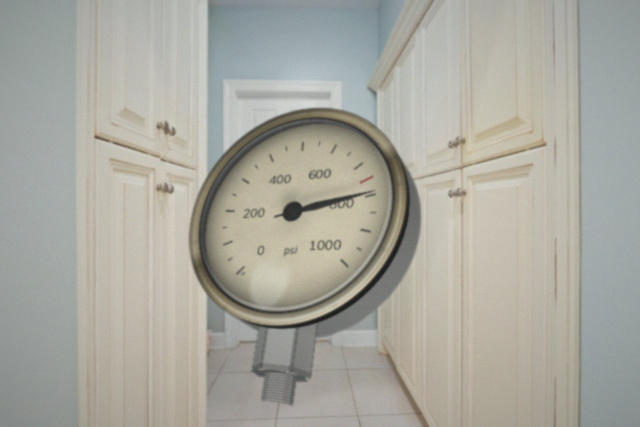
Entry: value=800 unit=psi
